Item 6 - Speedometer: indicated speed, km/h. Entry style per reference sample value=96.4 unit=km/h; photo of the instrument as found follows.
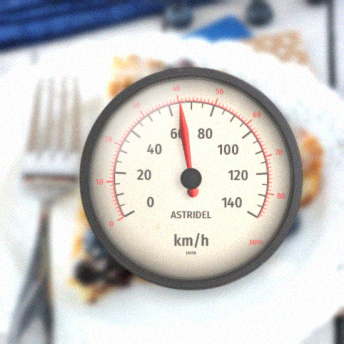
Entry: value=65 unit=km/h
